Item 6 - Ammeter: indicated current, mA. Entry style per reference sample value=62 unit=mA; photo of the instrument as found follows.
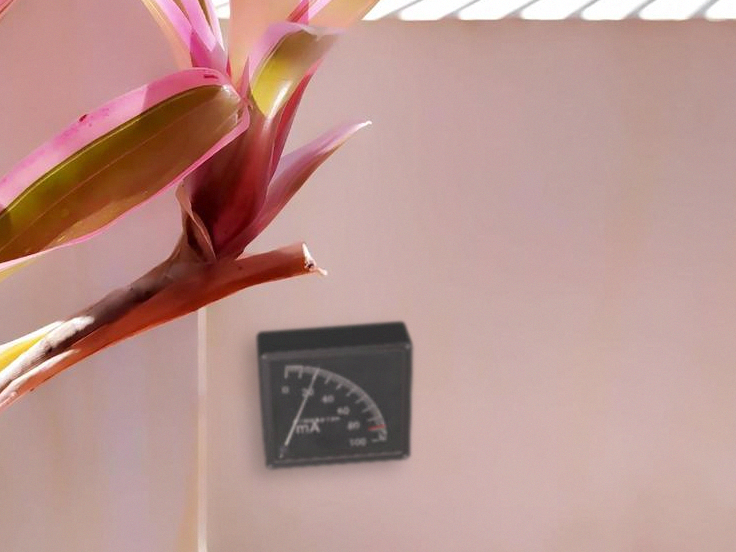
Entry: value=20 unit=mA
